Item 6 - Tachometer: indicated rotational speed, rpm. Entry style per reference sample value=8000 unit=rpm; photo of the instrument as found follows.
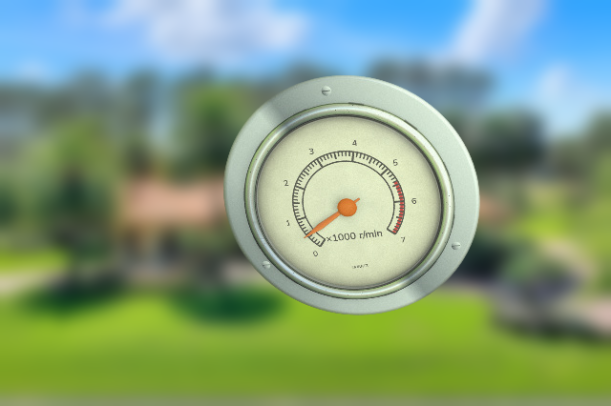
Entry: value=500 unit=rpm
